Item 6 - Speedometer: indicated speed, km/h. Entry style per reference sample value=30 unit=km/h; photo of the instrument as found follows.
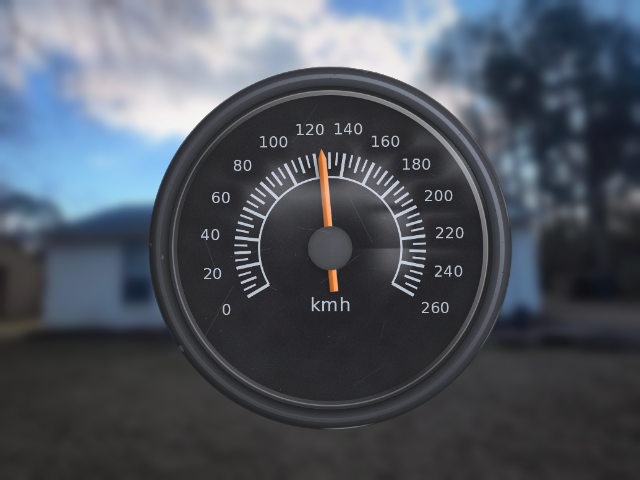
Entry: value=125 unit=km/h
